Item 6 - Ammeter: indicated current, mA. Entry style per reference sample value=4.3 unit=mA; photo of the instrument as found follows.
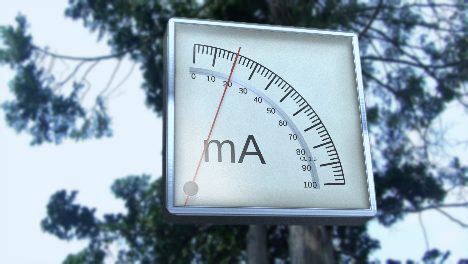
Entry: value=20 unit=mA
